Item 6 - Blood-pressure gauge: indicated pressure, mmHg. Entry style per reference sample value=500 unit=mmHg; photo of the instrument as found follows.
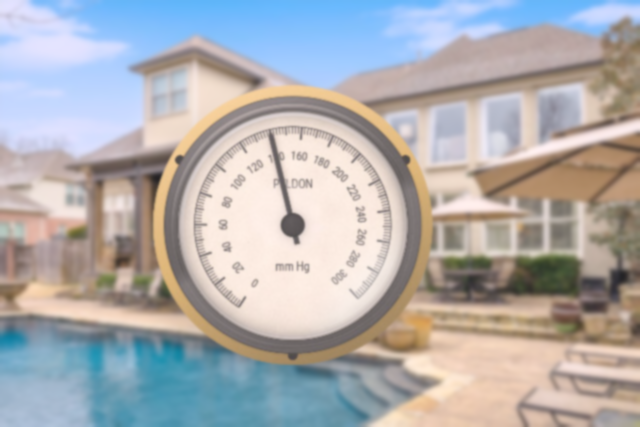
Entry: value=140 unit=mmHg
